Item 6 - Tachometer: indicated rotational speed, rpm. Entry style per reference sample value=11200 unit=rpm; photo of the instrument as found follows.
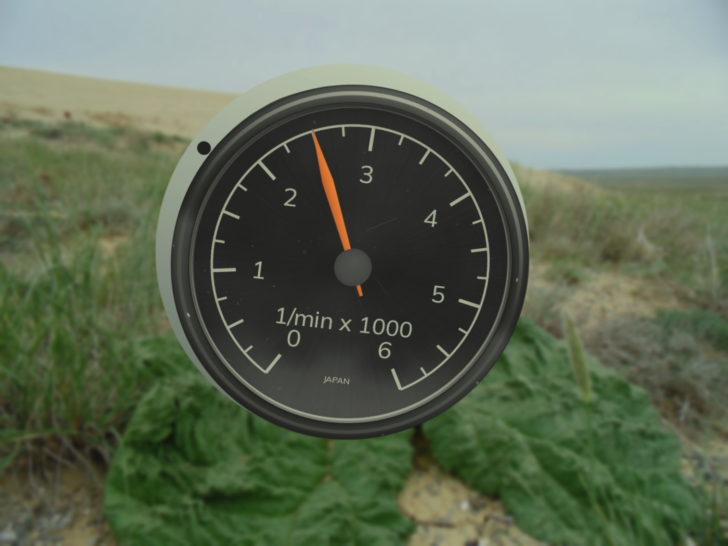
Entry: value=2500 unit=rpm
